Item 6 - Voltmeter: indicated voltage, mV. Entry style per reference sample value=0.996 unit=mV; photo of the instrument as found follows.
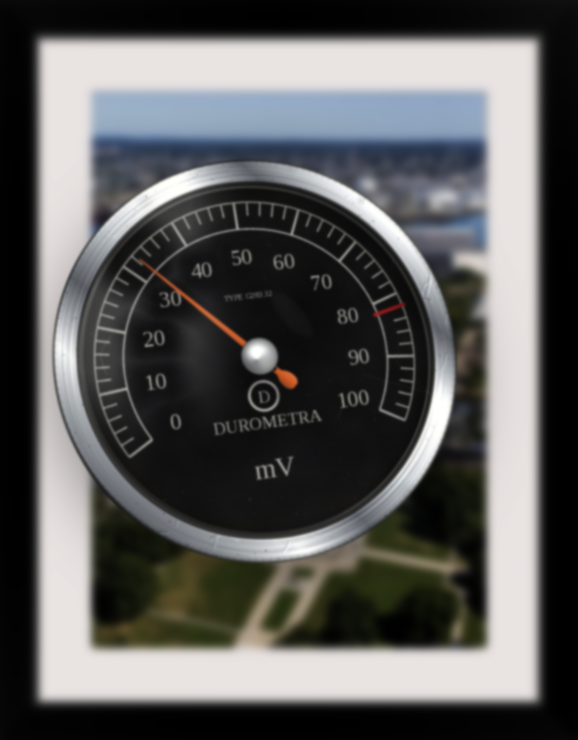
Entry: value=32 unit=mV
